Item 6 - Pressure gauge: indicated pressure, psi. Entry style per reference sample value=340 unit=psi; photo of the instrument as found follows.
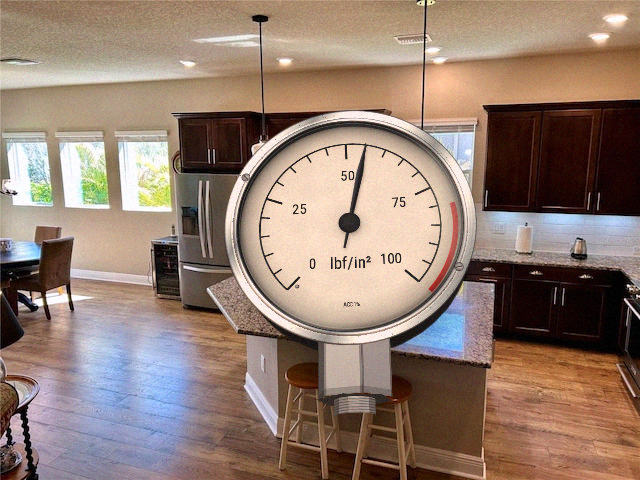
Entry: value=55 unit=psi
